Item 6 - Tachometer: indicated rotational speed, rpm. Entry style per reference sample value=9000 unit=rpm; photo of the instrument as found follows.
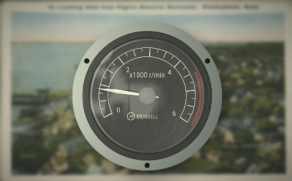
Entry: value=875 unit=rpm
